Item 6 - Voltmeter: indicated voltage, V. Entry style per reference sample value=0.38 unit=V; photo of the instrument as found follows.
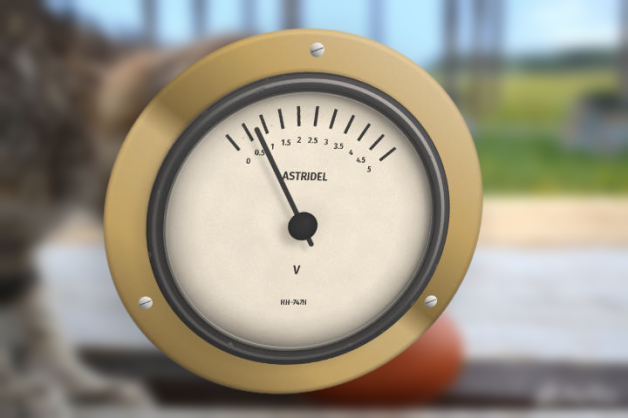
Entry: value=0.75 unit=V
